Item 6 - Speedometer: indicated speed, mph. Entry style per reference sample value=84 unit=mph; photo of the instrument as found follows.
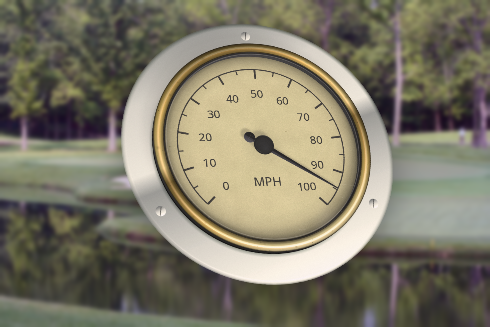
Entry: value=95 unit=mph
